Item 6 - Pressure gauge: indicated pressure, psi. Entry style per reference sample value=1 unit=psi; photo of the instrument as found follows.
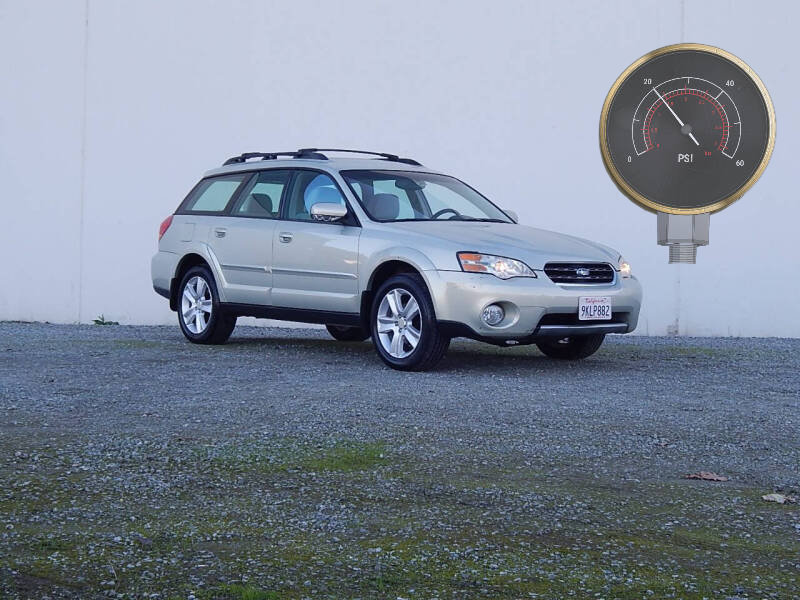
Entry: value=20 unit=psi
